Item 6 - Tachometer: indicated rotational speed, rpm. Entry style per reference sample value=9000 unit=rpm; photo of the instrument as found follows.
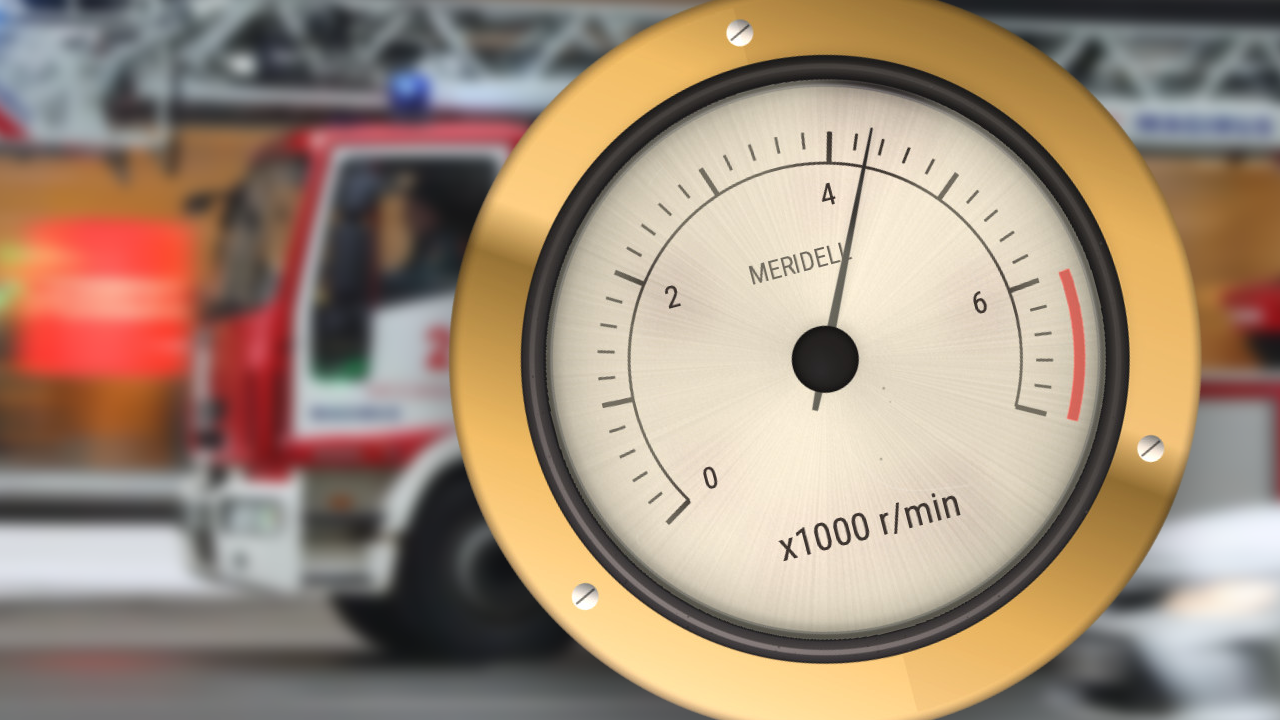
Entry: value=4300 unit=rpm
